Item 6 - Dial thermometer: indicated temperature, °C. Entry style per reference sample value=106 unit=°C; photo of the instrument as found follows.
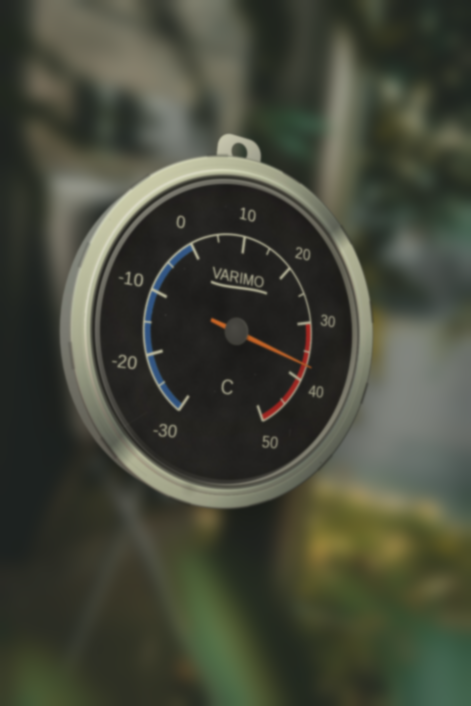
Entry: value=37.5 unit=°C
